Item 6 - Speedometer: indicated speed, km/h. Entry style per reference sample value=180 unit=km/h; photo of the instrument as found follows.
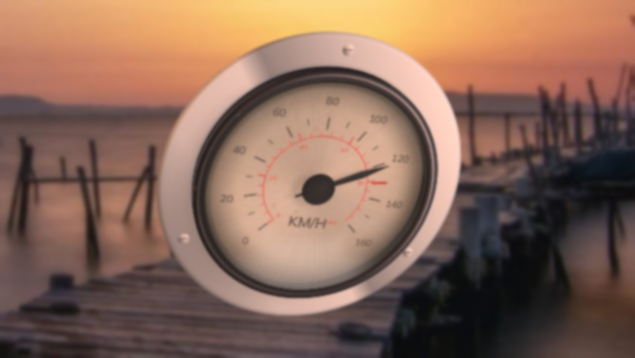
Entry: value=120 unit=km/h
